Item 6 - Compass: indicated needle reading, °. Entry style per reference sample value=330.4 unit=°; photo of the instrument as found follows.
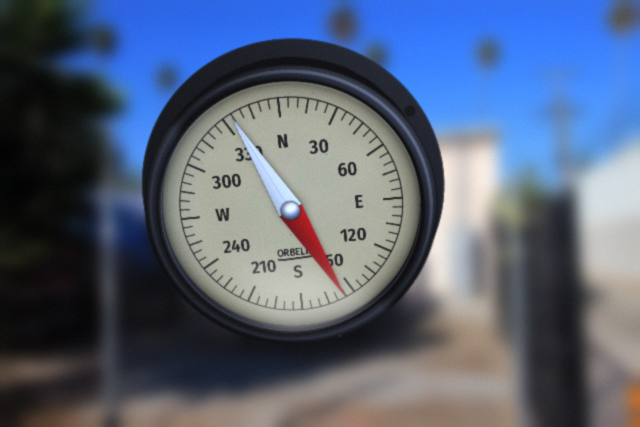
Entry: value=155 unit=°
